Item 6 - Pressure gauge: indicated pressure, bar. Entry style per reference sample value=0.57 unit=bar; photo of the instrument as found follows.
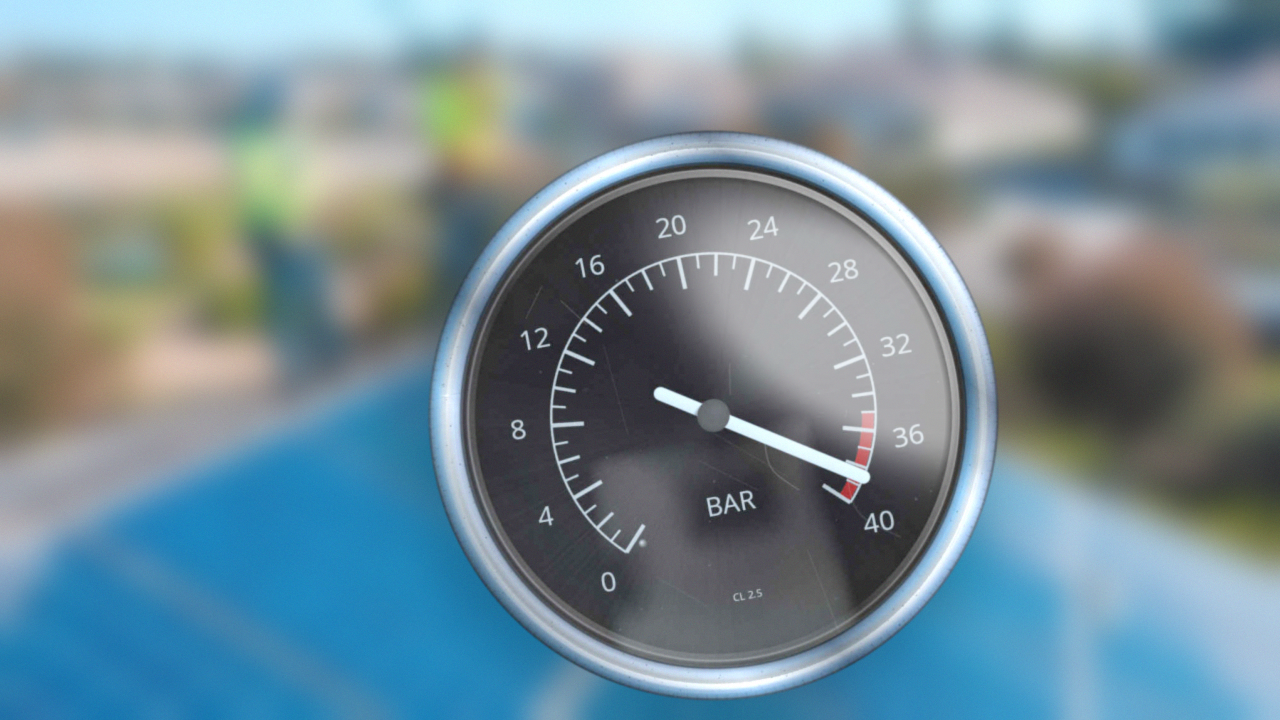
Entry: value=38.5 unit=bar
